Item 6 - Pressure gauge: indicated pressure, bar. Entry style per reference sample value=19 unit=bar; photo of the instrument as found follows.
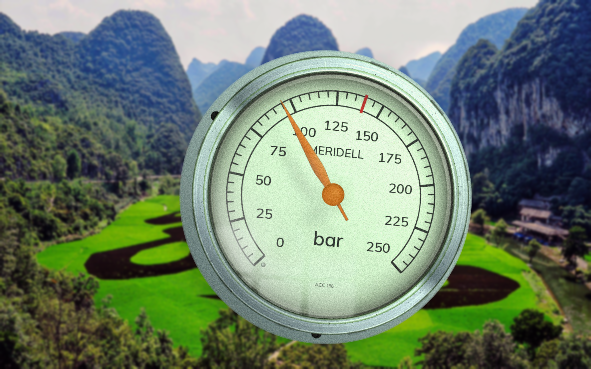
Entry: value=95 unit=bar
